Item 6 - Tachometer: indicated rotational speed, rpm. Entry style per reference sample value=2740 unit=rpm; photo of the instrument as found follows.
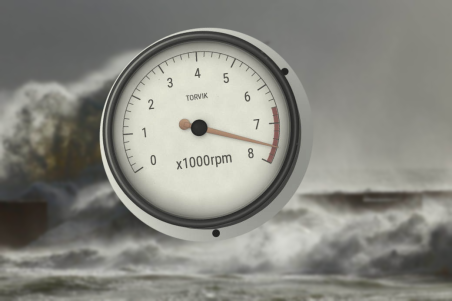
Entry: value=7600 unit=rpm
